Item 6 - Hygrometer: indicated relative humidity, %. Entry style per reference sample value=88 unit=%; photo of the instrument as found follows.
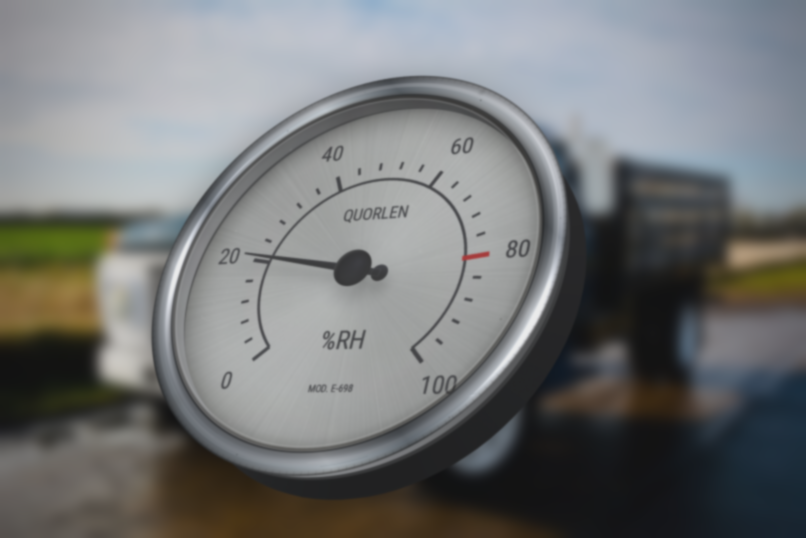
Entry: value=20 unit=%
